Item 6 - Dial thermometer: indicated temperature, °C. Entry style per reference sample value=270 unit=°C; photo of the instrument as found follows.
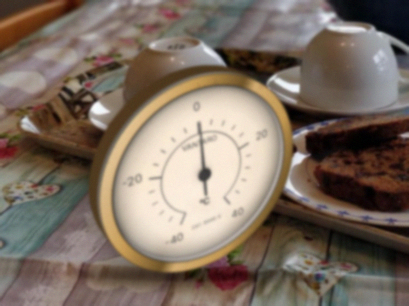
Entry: value=0 unit=°C
